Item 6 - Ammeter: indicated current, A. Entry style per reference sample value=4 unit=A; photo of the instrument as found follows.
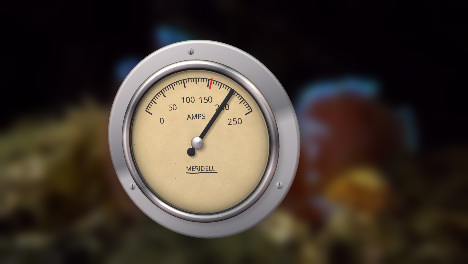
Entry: value=200 unit=A
